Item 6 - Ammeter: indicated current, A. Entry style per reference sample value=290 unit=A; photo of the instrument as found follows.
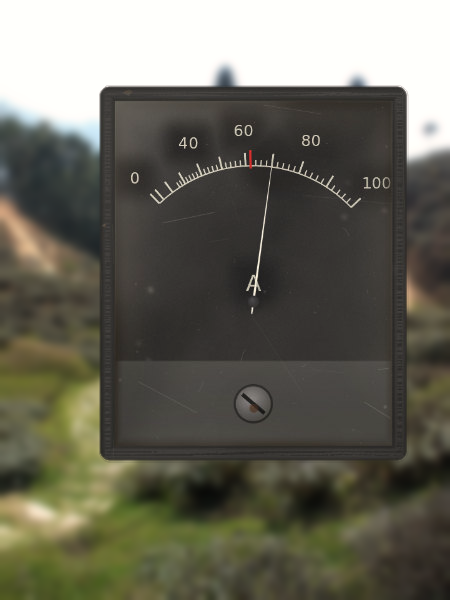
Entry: value=70 unit=A
